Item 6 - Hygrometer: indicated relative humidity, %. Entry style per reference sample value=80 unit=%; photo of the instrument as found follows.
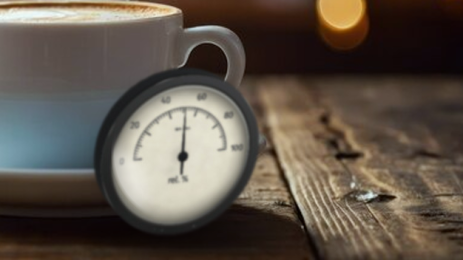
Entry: value=50 unit=%
